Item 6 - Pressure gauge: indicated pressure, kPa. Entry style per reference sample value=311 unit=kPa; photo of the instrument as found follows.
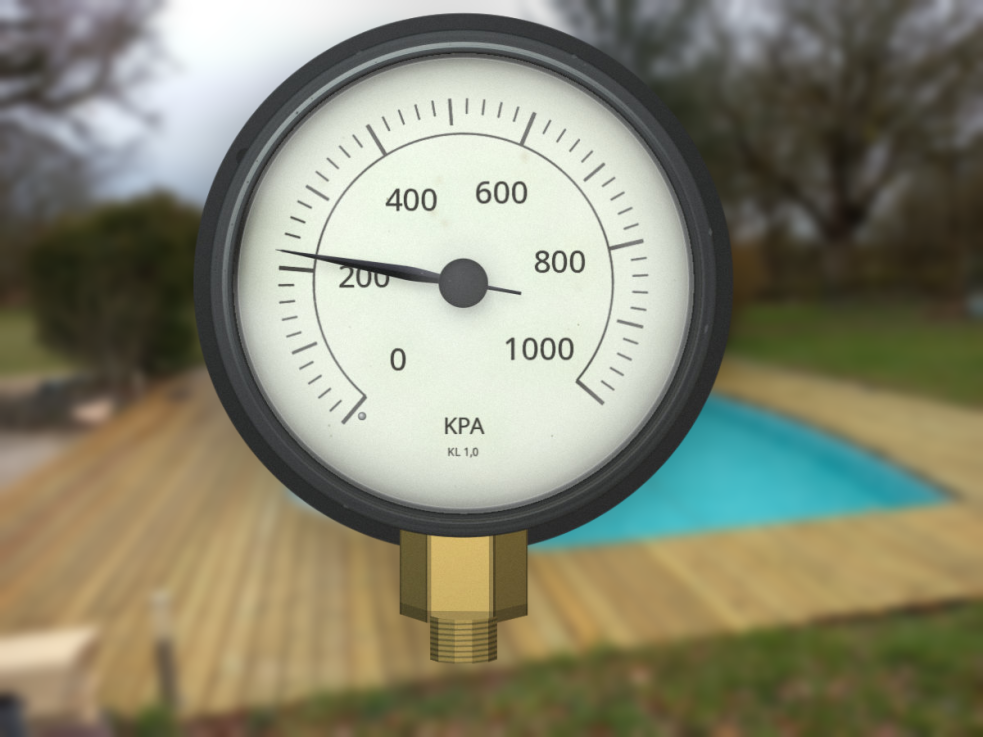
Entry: value=220 unit=kPa
